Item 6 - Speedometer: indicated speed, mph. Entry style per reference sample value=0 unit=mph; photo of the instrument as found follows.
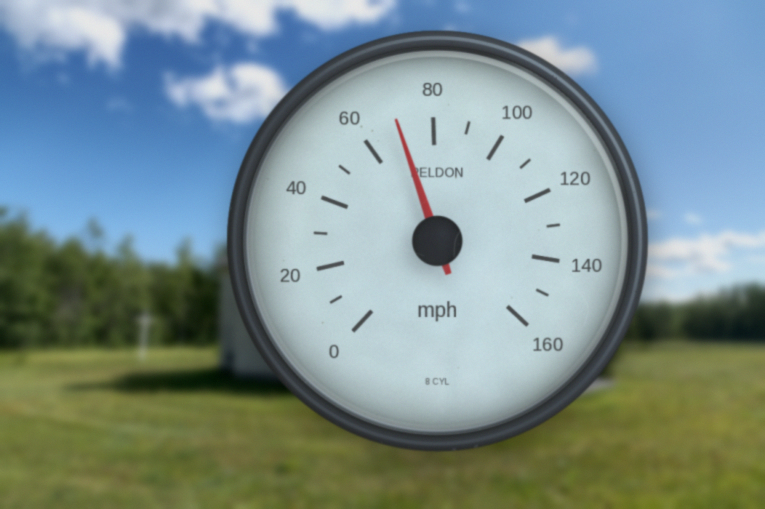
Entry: value=70 unit=mph
